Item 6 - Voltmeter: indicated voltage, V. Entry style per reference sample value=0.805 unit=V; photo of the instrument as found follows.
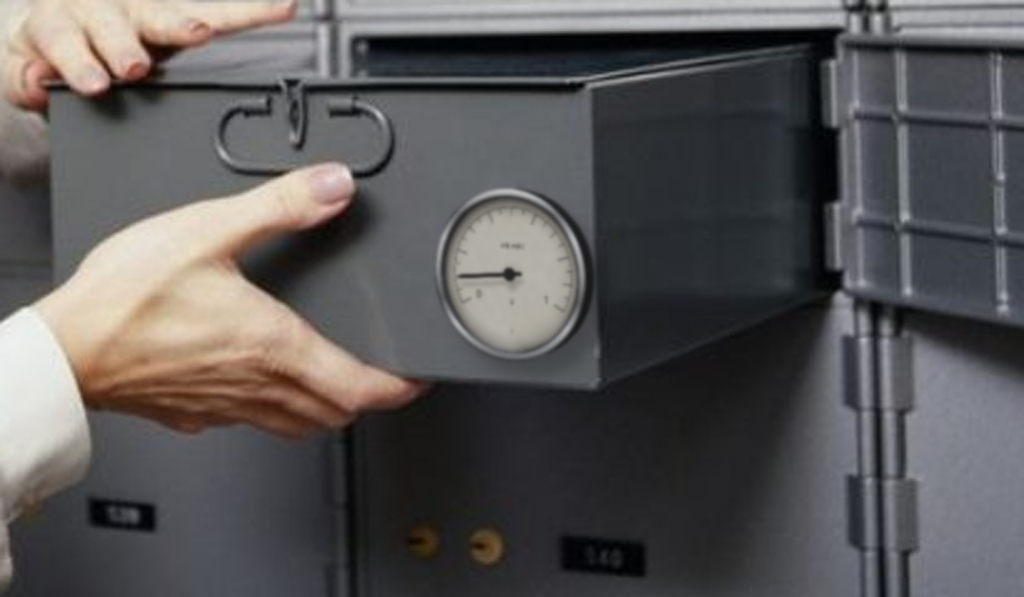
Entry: value=0.1 unit=V
